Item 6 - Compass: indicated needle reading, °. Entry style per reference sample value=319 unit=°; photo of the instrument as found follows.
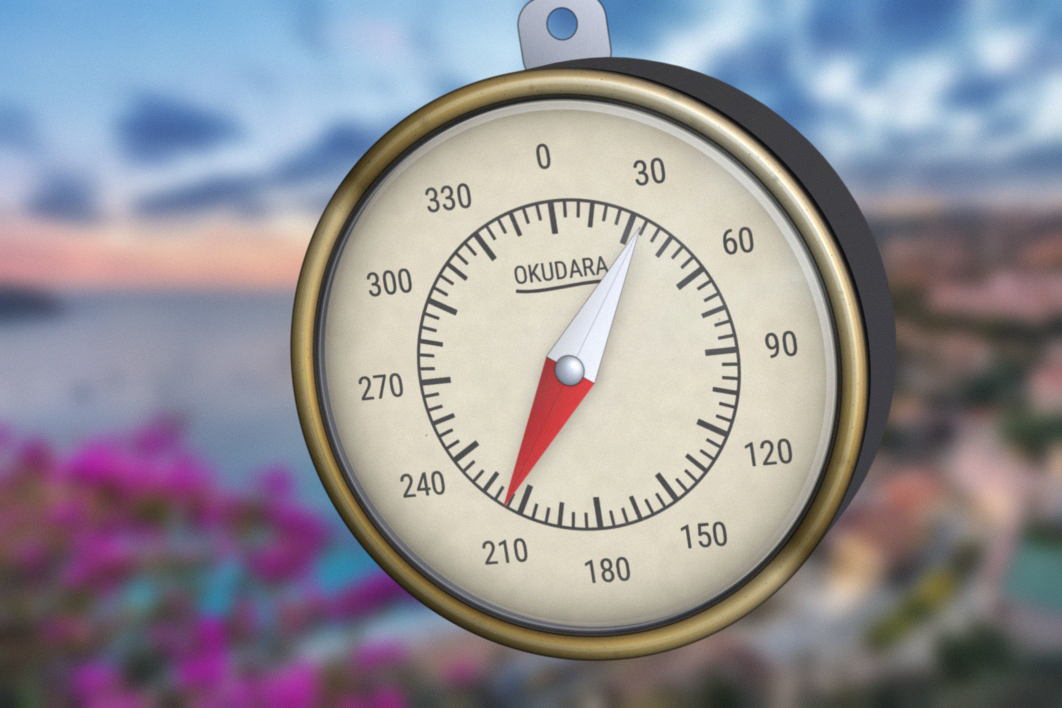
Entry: value=215 unit=°
